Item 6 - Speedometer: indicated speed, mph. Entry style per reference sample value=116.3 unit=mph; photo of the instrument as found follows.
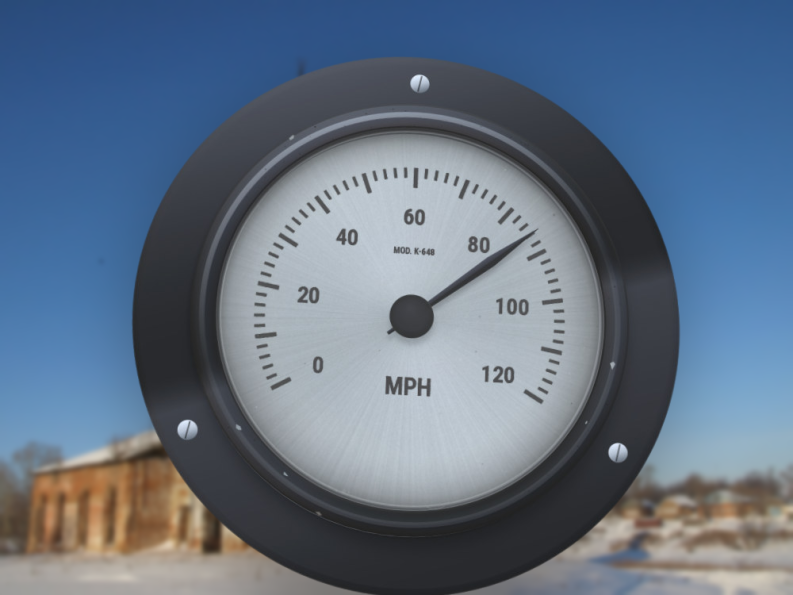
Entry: value=86 unit=mph
